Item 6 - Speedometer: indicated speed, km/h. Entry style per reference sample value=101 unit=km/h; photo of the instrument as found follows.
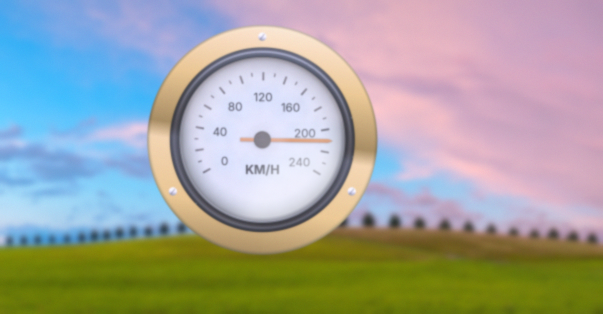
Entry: value=210 unit=km/h
